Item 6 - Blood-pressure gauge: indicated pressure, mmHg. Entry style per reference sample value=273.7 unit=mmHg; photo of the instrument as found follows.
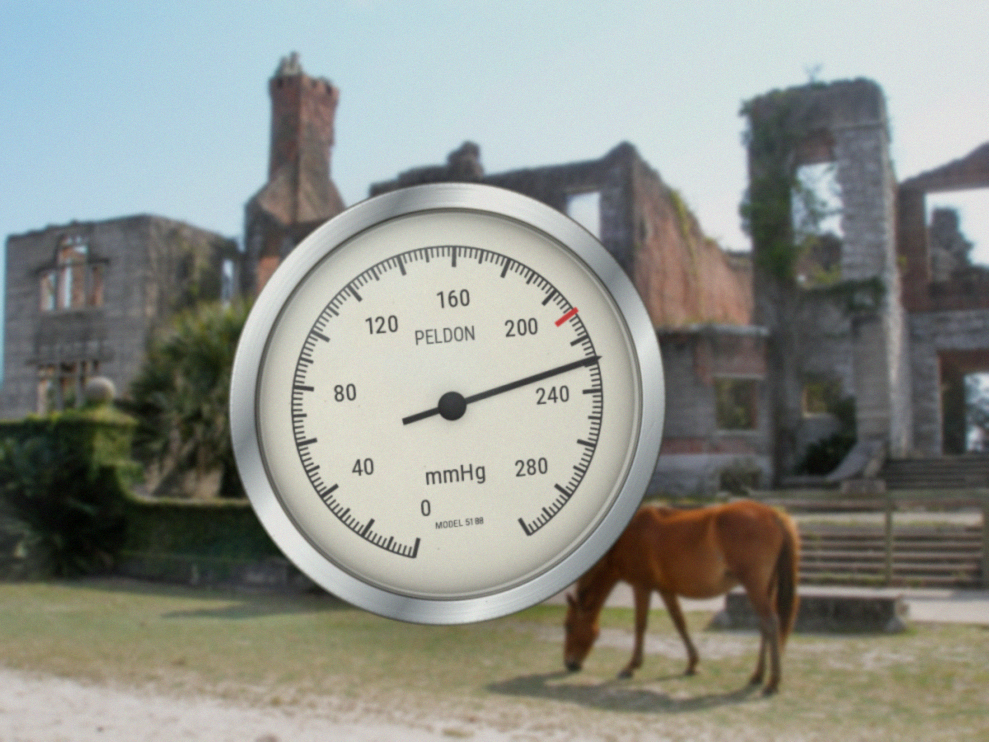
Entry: value=228 unit=mmHg
